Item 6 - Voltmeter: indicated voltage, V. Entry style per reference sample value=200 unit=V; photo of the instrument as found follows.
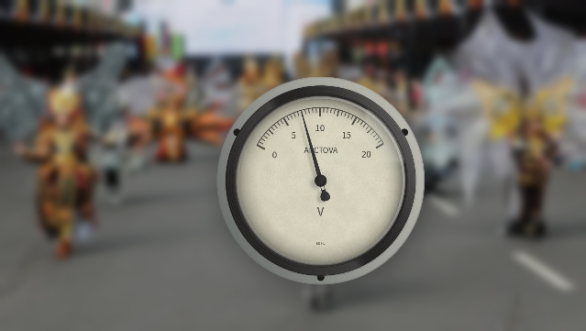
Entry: value=7.5 unit=V
